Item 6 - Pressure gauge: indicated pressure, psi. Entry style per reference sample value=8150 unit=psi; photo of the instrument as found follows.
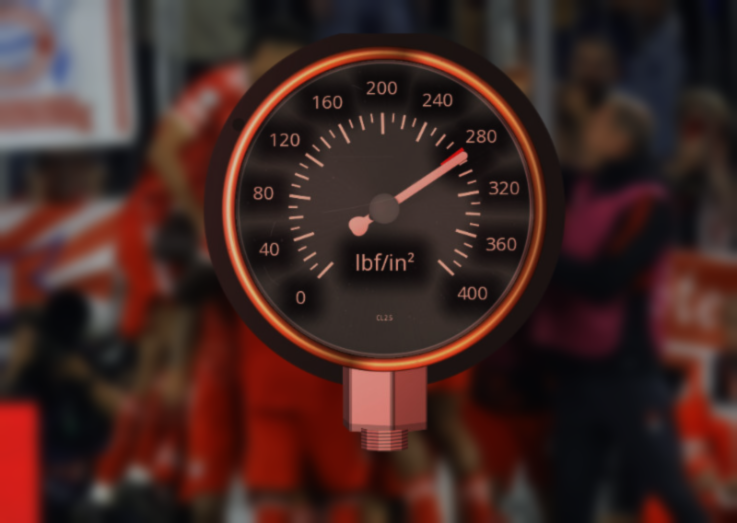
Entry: value=285 unit=psi
